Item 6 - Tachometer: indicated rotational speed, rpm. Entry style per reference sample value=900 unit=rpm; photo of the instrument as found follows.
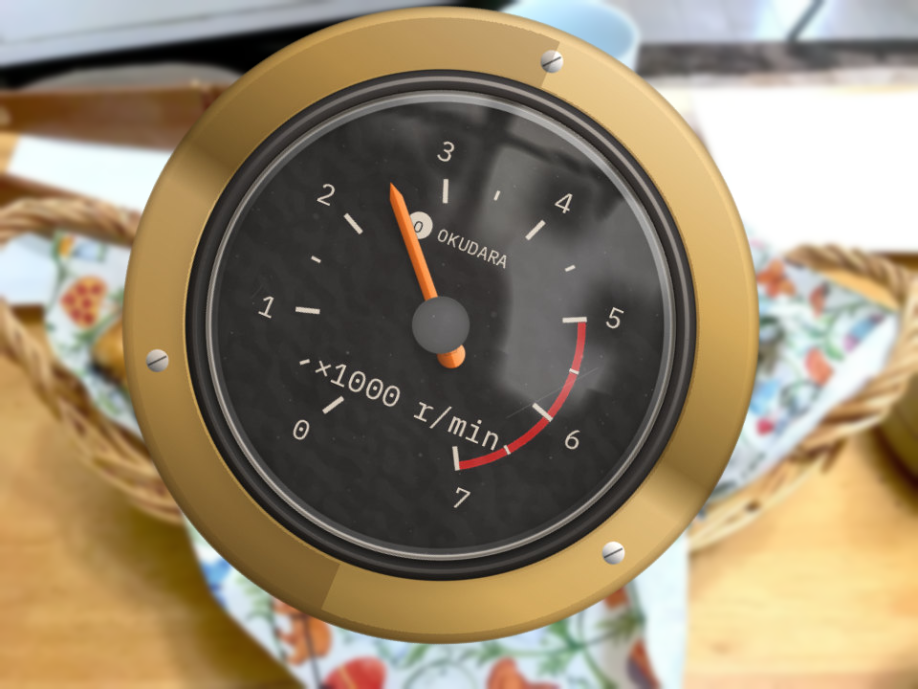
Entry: value=2500 unit=rpm
